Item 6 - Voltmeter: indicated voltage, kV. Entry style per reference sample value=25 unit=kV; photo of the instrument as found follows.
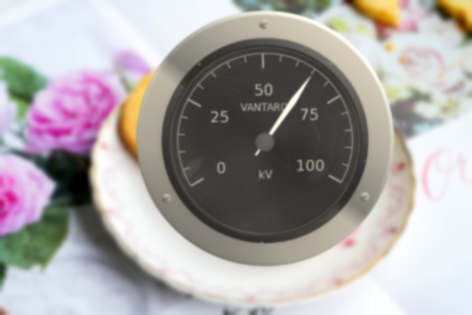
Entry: value=65 unit=kV
